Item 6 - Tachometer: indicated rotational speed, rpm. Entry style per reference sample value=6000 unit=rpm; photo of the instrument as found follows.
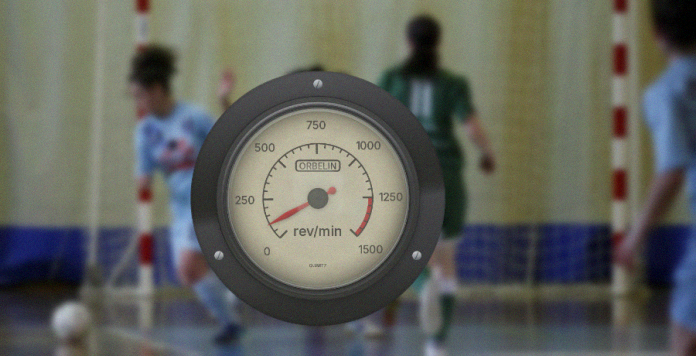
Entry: value=100 unit=rpm
